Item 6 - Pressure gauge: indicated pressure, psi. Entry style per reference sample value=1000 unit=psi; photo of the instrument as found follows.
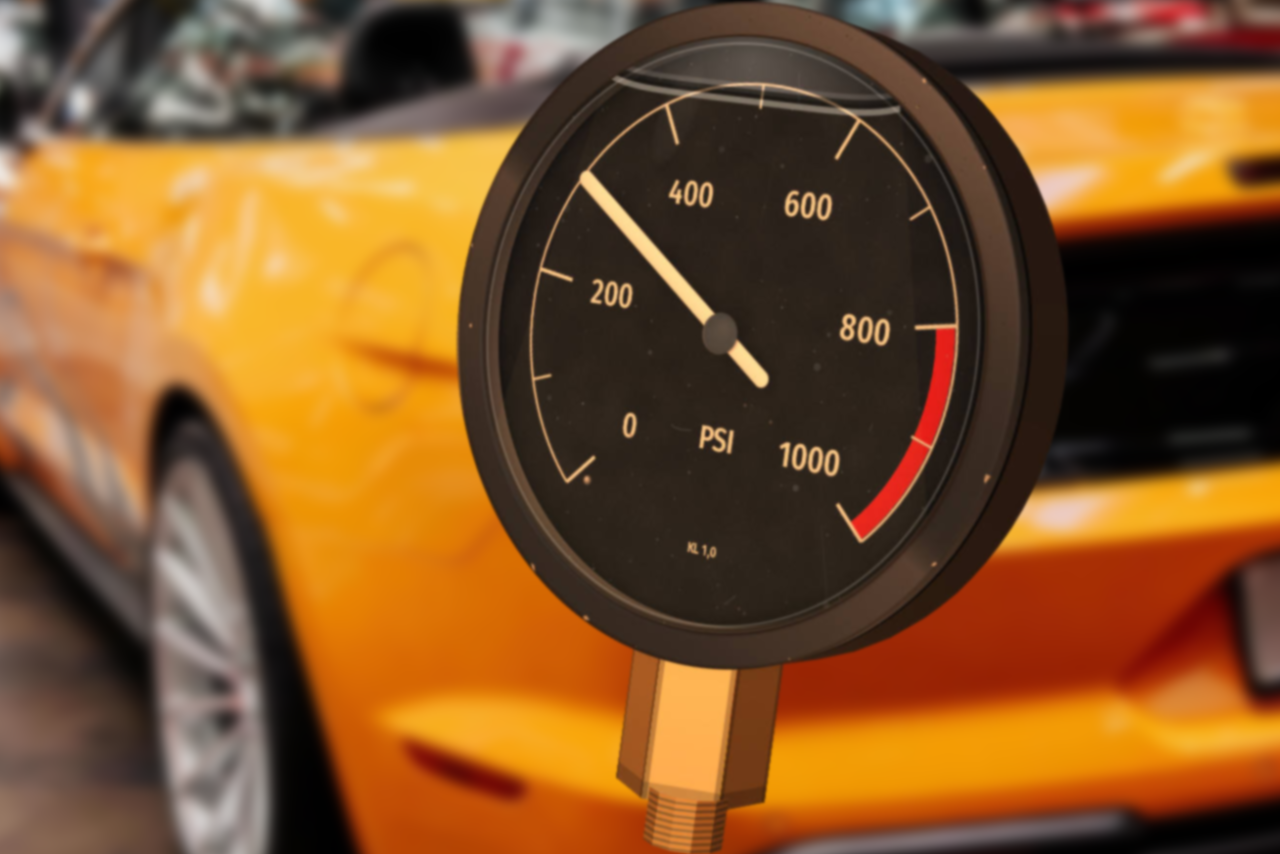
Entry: value=300 unit=psi
